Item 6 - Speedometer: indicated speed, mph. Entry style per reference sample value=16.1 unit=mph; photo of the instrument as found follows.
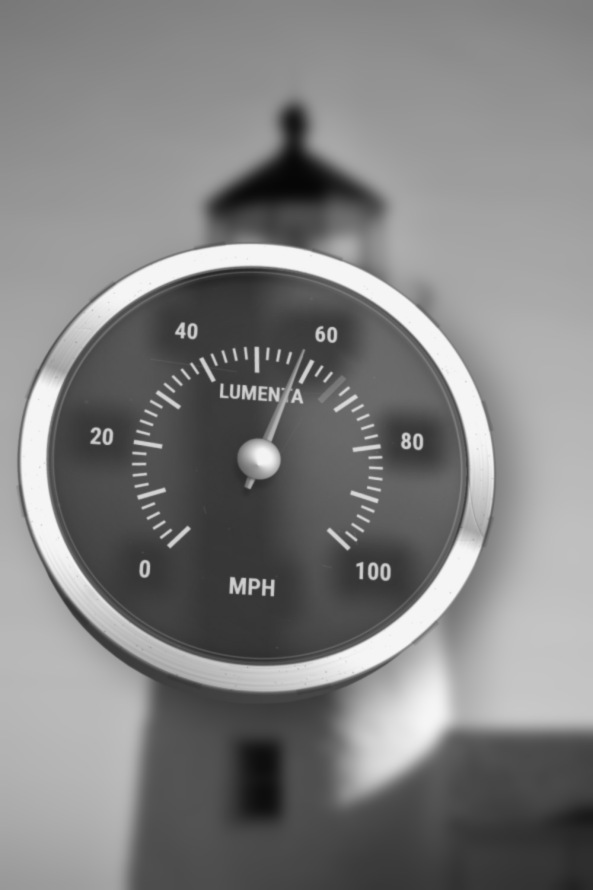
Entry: value=58 unit=mph
